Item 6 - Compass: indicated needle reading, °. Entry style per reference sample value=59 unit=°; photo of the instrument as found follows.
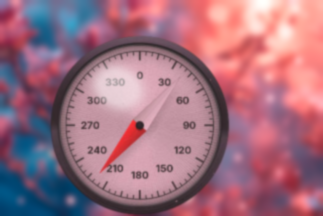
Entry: value=220 unit=°
